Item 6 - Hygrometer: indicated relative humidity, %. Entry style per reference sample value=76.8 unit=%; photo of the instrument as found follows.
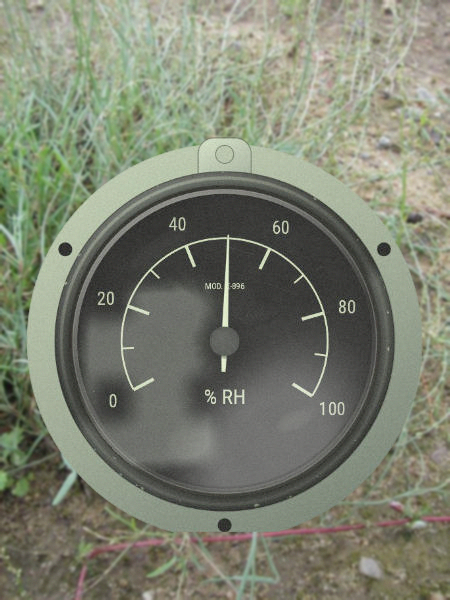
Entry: value=50 unit=%
